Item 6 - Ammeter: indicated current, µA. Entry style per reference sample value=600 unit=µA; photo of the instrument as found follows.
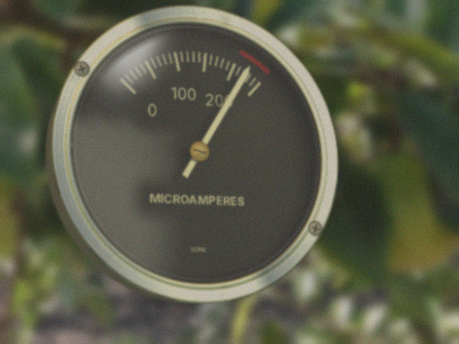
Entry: value=220 unit=µA
